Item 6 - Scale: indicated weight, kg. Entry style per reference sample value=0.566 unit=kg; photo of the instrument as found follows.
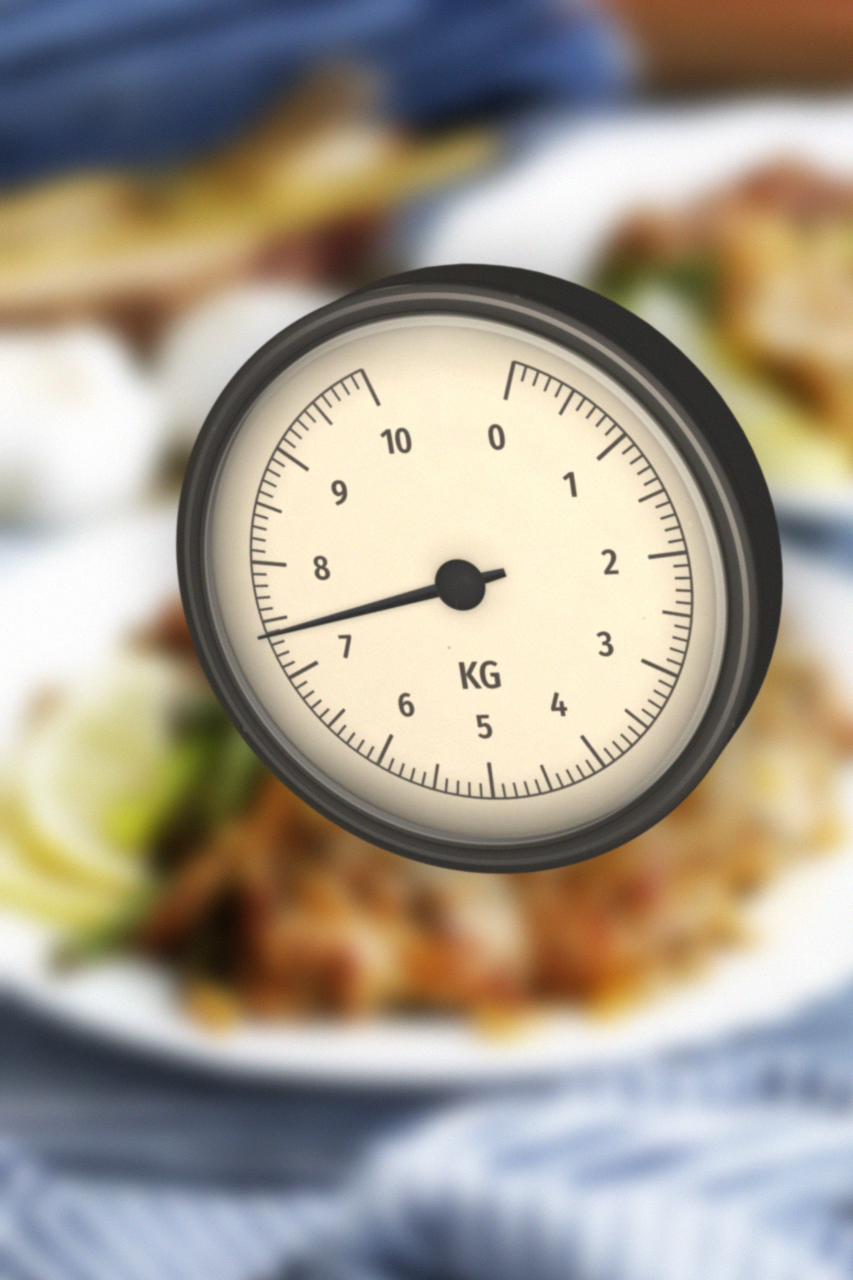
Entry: value=7.4 unit=kg
